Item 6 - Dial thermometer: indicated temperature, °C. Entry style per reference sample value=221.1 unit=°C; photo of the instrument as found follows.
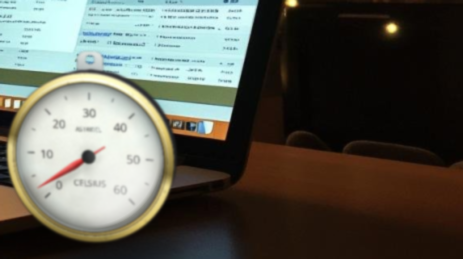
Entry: value=2.5 unit=°C
